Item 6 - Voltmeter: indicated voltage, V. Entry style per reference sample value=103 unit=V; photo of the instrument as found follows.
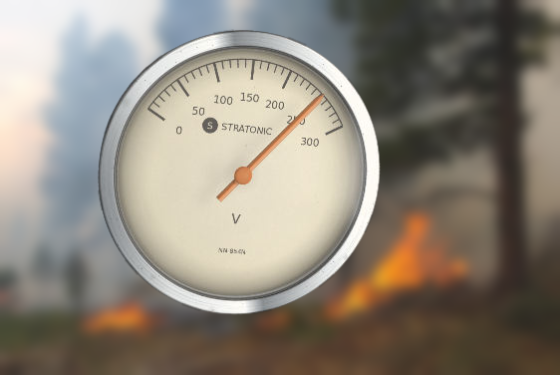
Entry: value=250 unit=V
